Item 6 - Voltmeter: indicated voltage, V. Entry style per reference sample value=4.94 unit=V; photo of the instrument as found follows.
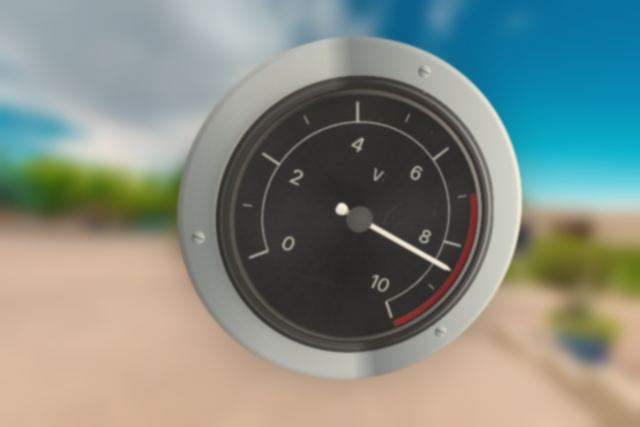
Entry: value=8.5 unit=V
